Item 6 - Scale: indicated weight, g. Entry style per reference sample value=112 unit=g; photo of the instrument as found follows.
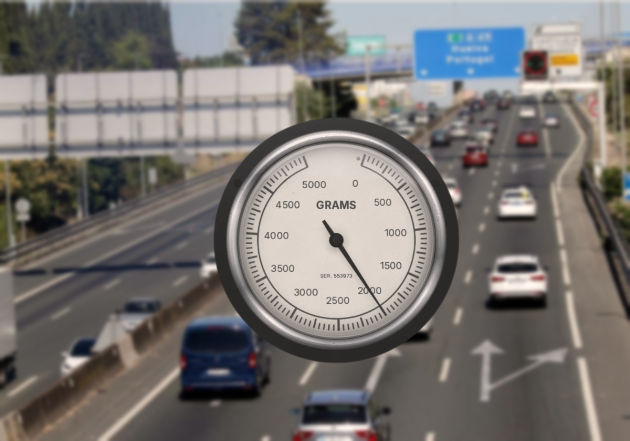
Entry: value=2000 unit=g
